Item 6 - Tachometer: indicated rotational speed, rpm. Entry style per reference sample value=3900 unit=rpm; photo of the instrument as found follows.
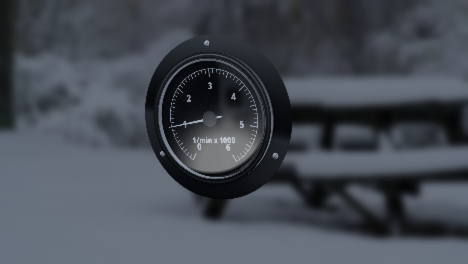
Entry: value=1000 unit=rpm
